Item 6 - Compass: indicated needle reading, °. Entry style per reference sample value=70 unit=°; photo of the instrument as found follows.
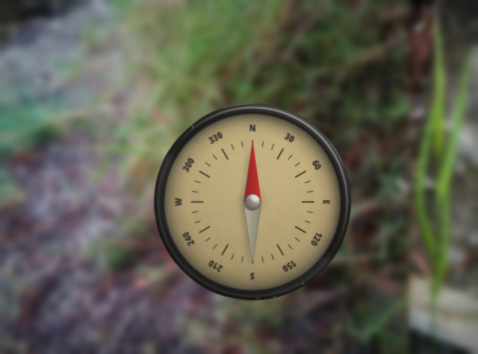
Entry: value=0 unit=°
